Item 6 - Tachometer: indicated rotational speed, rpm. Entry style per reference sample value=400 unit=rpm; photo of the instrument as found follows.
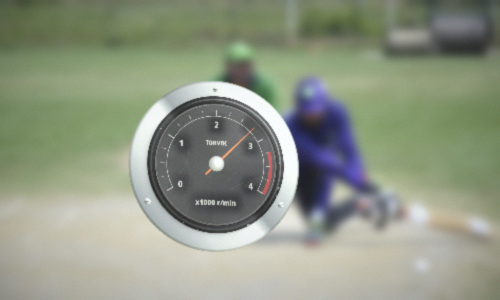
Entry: value=2750 unit=rpm
